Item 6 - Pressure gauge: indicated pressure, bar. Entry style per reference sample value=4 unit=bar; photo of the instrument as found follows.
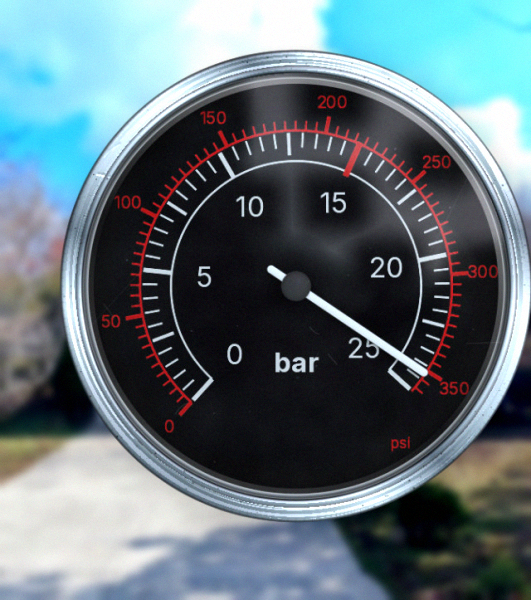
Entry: value=24.25 unit=bar
